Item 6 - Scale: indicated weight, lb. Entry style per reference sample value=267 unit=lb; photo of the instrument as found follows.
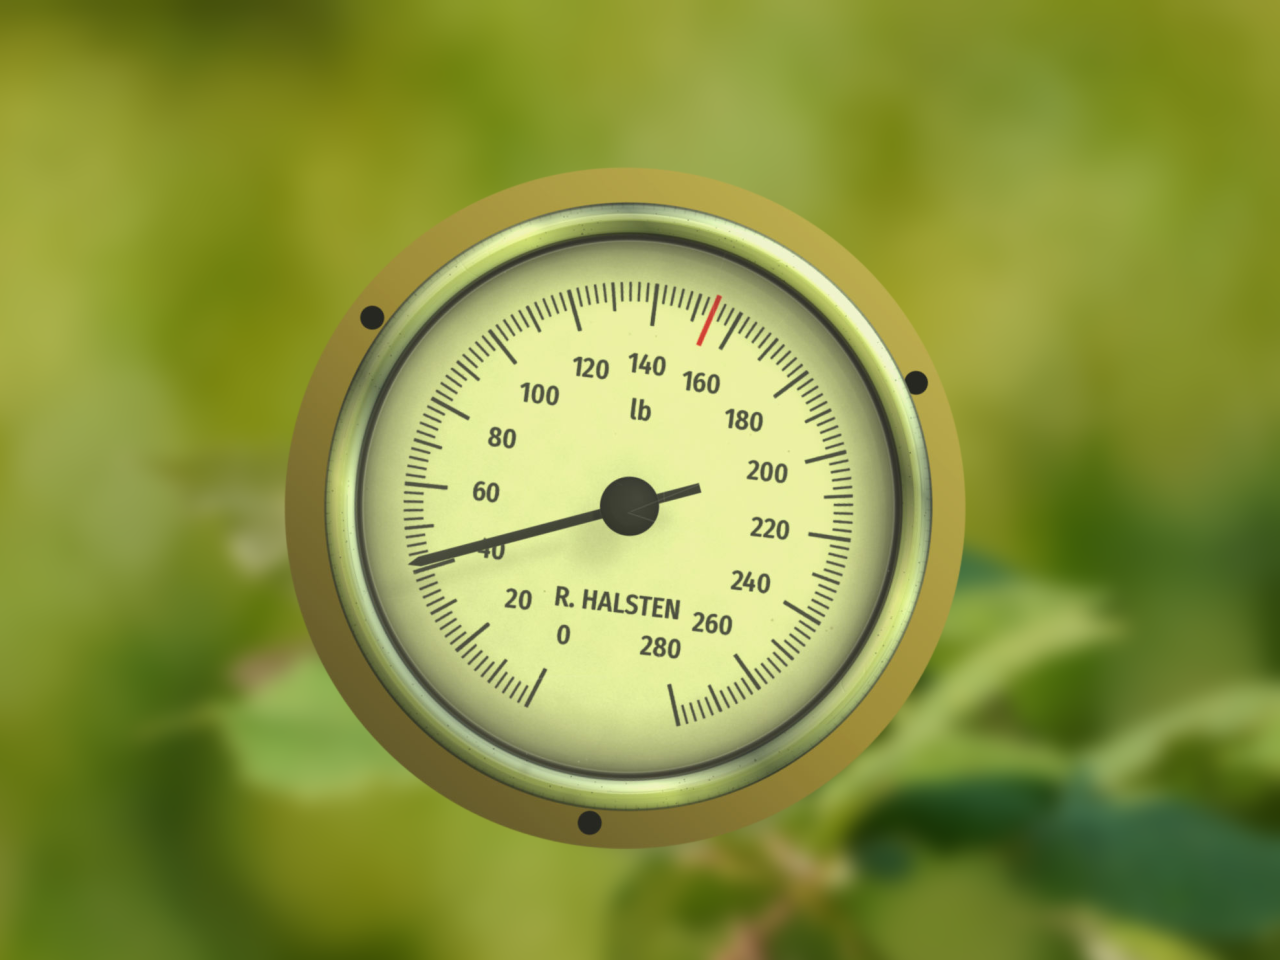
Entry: value=42 unit=lb
